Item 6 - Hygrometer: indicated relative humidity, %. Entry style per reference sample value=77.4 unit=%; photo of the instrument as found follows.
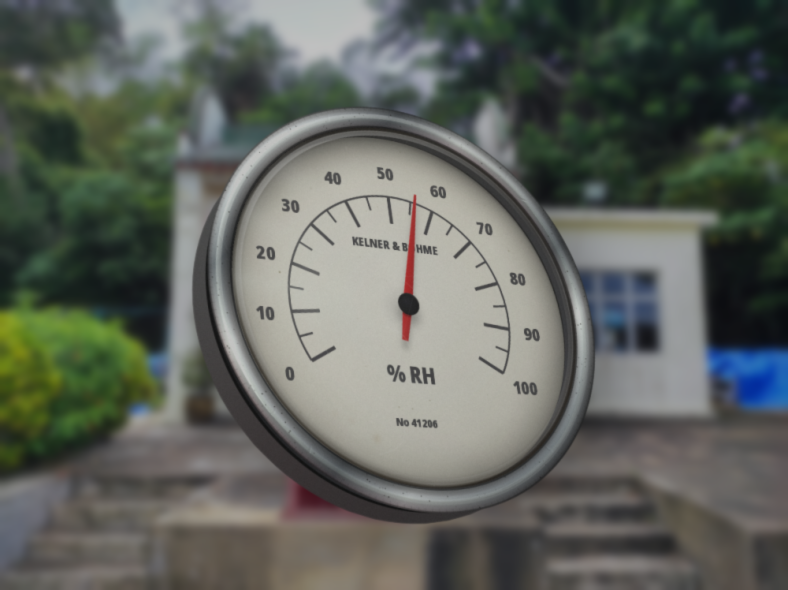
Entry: value=55 unit=%
